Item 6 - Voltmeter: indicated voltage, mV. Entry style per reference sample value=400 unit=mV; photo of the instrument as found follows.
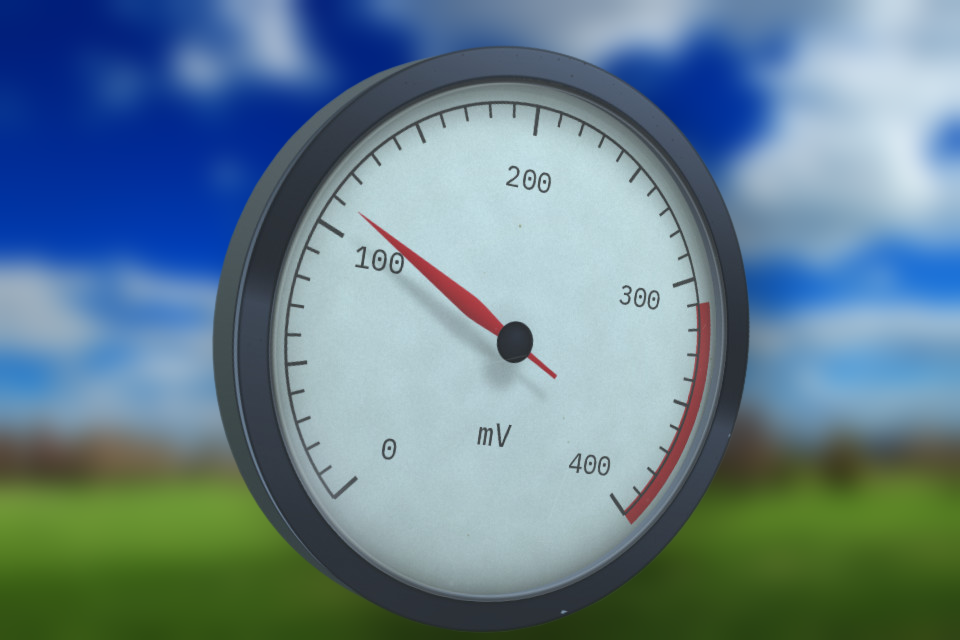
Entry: value=110 unit=mV
